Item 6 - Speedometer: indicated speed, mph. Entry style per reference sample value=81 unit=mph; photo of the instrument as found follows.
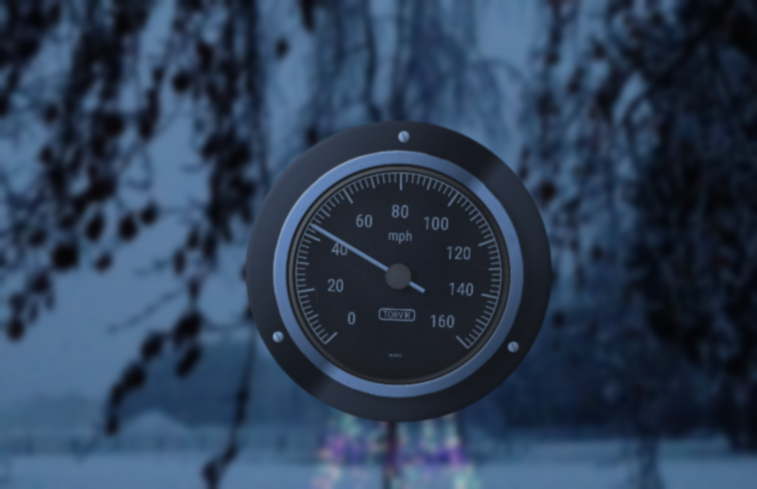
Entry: value=44 unit=mph
